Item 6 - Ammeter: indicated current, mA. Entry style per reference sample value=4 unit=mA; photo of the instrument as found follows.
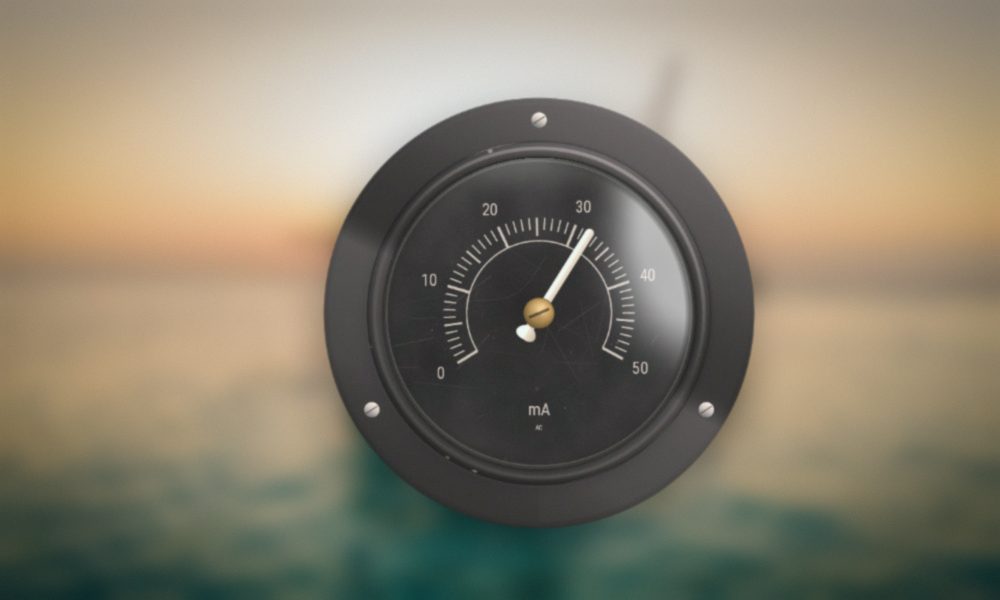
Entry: value=32 unit=mA
